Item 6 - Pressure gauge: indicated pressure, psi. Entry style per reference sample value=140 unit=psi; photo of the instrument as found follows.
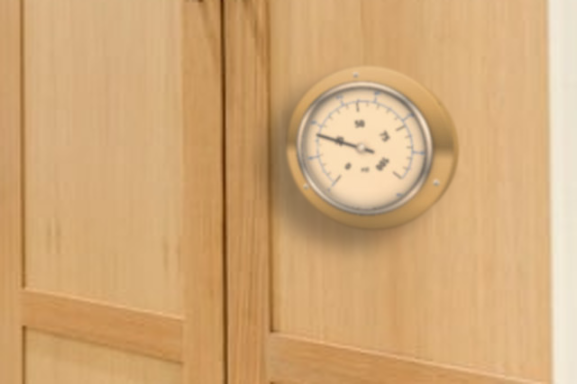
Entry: value=25 unit=psi
